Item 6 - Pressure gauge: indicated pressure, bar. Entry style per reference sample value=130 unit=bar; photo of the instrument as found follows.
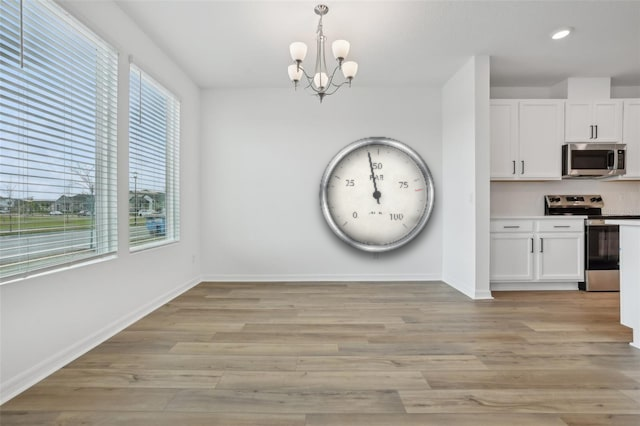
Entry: value=45 unit=bar
